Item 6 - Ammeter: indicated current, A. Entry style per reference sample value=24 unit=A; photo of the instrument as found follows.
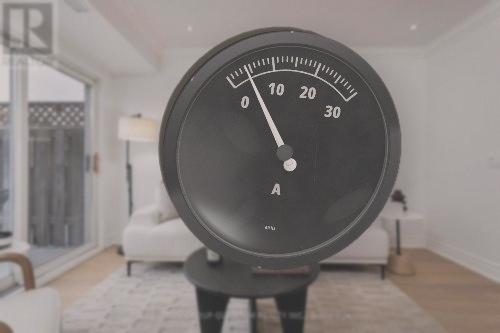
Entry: value=4 unit=A
